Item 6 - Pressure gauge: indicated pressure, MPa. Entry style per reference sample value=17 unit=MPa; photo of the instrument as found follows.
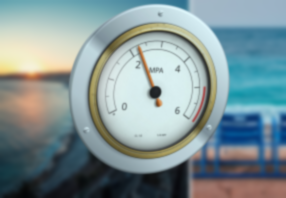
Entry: value=2.25 unit=MPa
